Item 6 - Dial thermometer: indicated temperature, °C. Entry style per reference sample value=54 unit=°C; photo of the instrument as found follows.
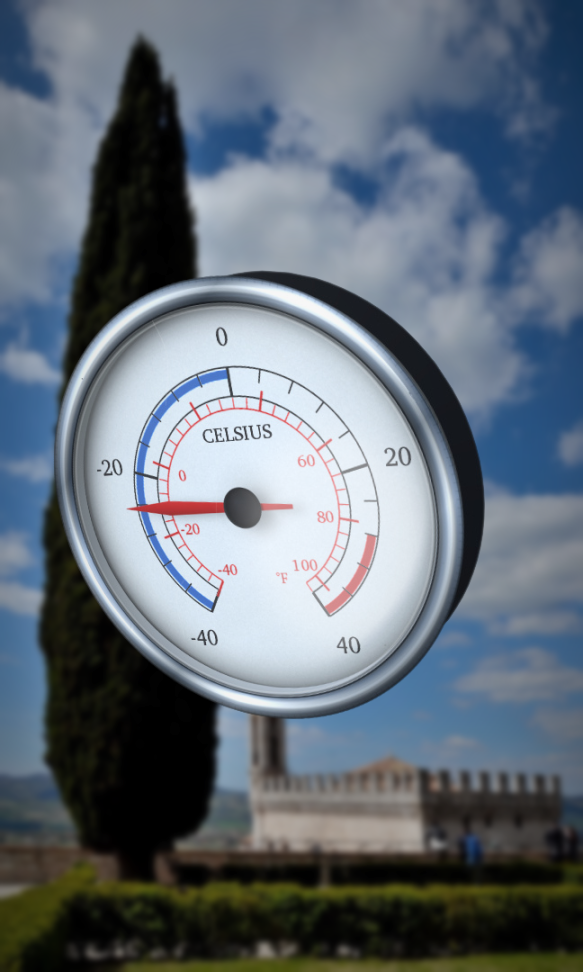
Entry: value=-24 unit=°C
